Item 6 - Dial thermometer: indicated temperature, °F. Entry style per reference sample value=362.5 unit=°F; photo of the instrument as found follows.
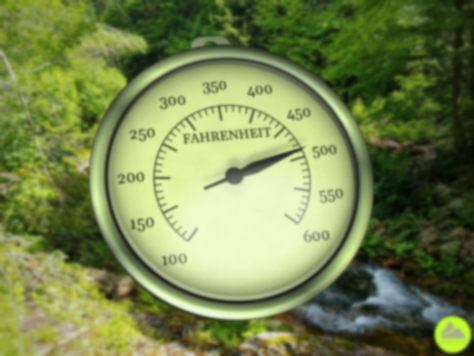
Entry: value=490 unit=°F
